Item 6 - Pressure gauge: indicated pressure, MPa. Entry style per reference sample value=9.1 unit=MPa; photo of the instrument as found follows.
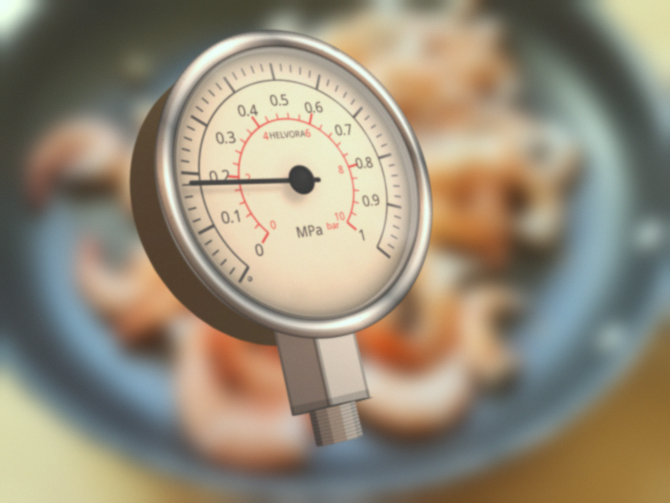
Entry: value=0.18 unit=MPa
